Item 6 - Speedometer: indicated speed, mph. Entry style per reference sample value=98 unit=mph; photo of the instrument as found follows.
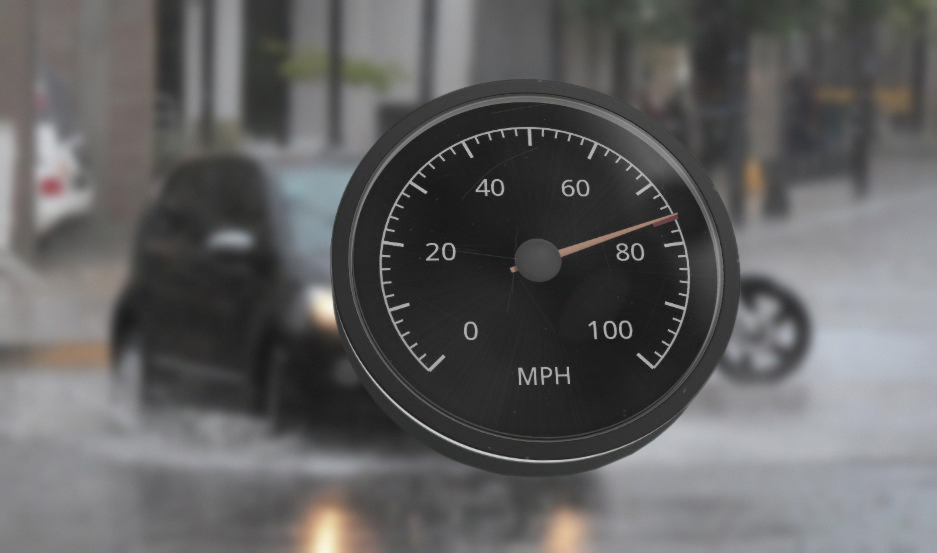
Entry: value=76 unit=mph
